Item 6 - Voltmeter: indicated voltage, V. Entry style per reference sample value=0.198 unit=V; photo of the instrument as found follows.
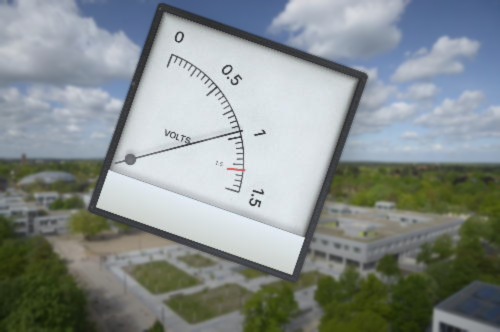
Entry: value=0.95 unit=V
